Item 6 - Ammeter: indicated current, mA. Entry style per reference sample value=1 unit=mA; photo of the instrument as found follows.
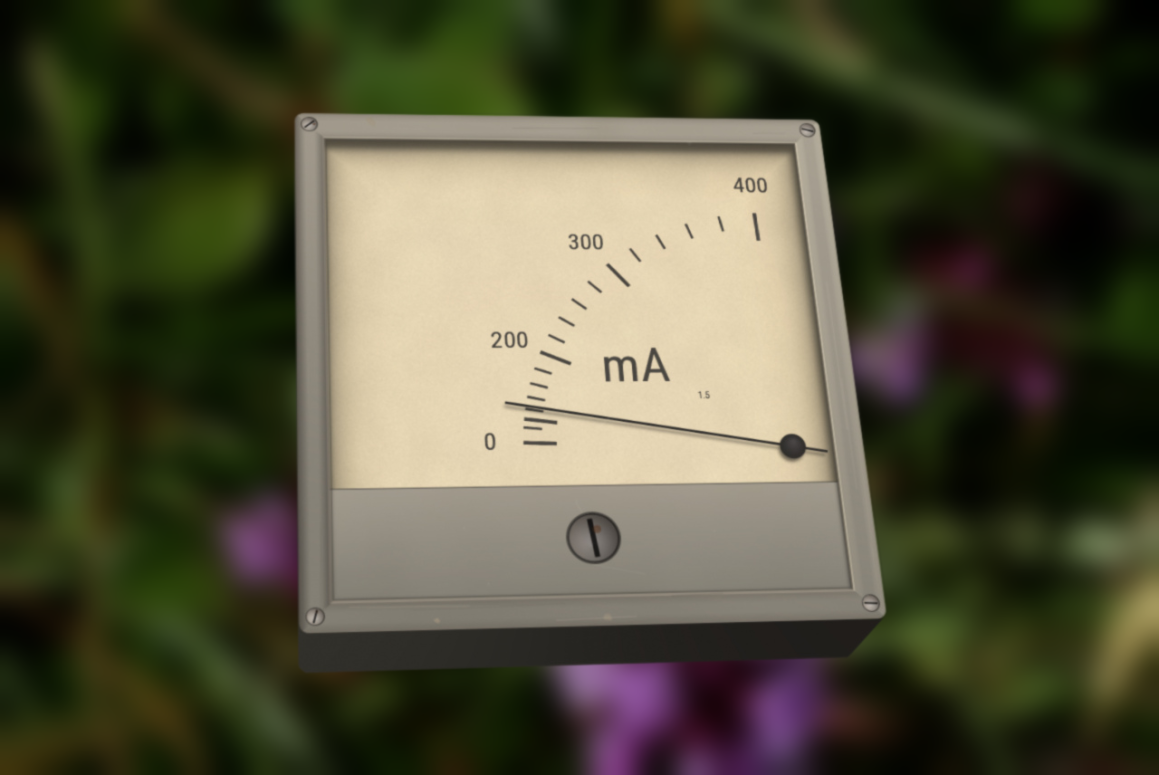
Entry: value=120 unit=mA
